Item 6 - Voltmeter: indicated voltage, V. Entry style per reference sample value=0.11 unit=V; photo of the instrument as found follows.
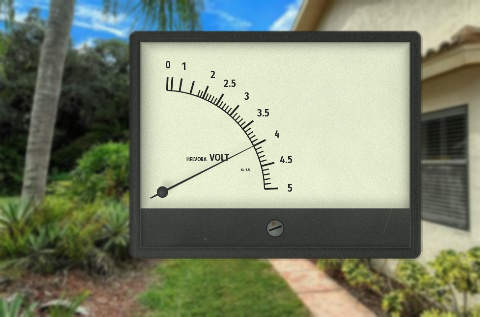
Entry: value=4 unit=V
